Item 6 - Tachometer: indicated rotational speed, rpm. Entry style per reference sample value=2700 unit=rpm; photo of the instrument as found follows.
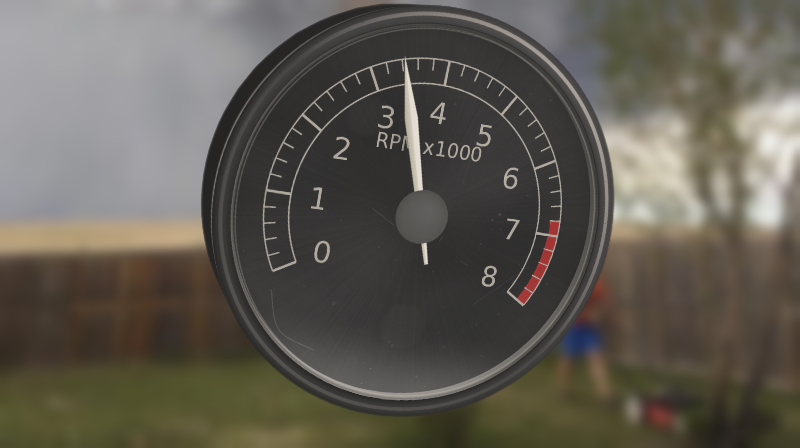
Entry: value=3400 unit=rpm
